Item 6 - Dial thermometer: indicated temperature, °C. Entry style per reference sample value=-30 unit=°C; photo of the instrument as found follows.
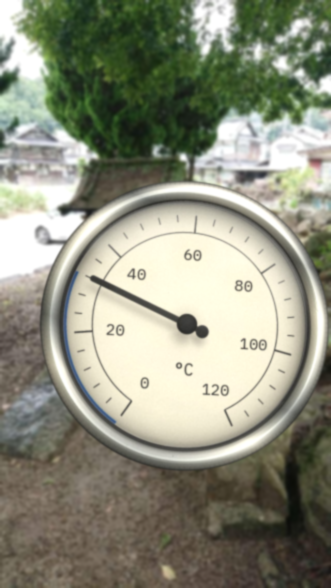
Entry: value=32 unit=°C
